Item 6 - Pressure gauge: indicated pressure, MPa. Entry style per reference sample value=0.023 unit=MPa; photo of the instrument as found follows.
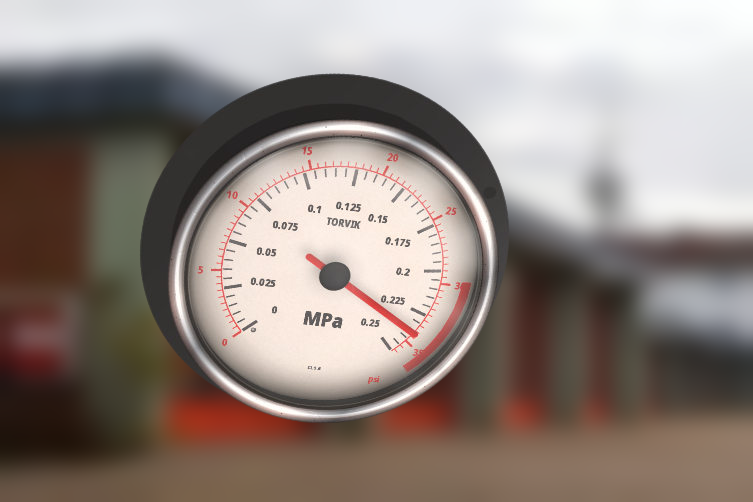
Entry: value=0.235 unit=MPa
